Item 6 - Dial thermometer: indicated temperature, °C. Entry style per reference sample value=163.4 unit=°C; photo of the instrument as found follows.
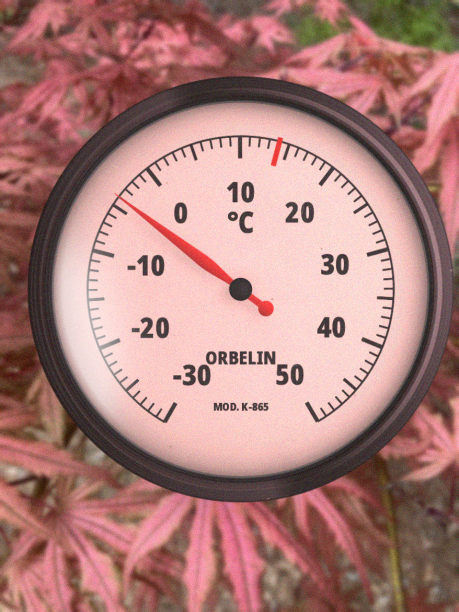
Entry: value=-4 unit=°C
